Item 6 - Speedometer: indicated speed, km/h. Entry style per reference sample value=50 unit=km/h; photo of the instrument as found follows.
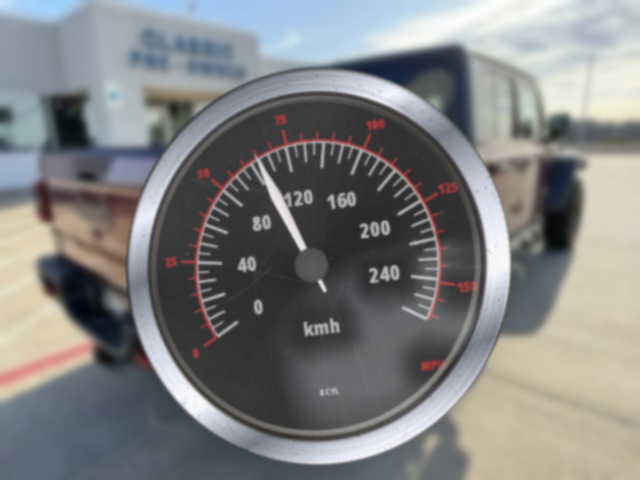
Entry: value=105 unit=km/h
